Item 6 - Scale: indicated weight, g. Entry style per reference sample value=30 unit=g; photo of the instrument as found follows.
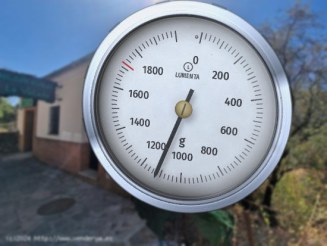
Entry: value=1120 unit=g
